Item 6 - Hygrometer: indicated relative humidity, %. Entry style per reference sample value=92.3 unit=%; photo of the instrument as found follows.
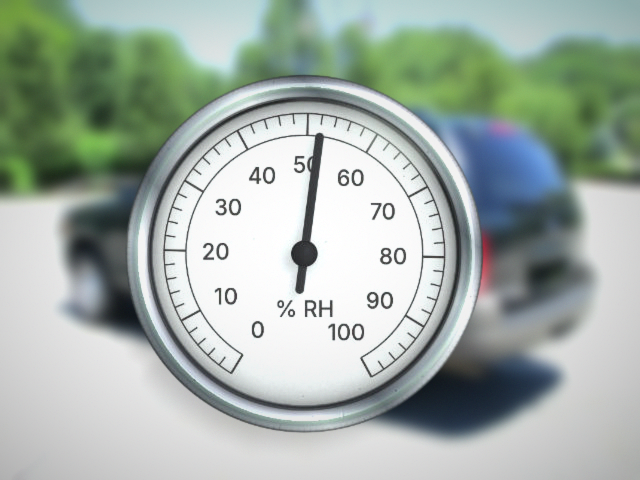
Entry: value=52 unit=%
